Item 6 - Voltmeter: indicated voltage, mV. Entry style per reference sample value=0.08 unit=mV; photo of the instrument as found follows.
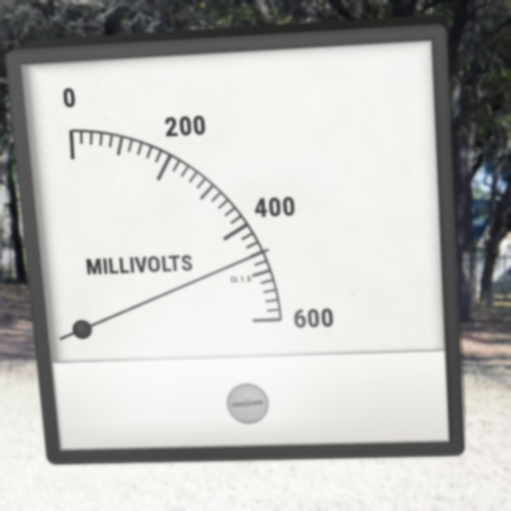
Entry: value=460 unit=mV
